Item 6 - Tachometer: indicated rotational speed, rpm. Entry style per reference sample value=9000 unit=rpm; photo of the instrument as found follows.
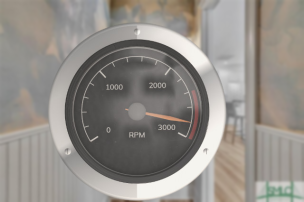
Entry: value=2800 unit=rpm
